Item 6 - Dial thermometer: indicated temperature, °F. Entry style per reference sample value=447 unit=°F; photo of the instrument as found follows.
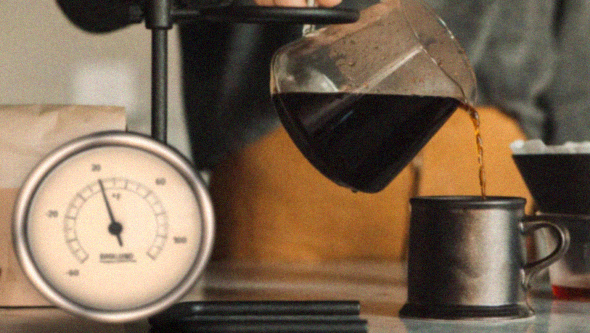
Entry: value=20 unit=°F
